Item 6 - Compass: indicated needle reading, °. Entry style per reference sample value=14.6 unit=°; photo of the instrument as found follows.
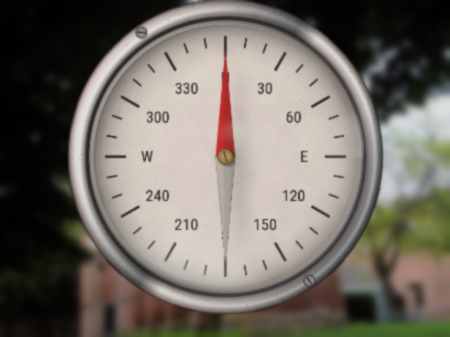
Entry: value=0 unit=°
